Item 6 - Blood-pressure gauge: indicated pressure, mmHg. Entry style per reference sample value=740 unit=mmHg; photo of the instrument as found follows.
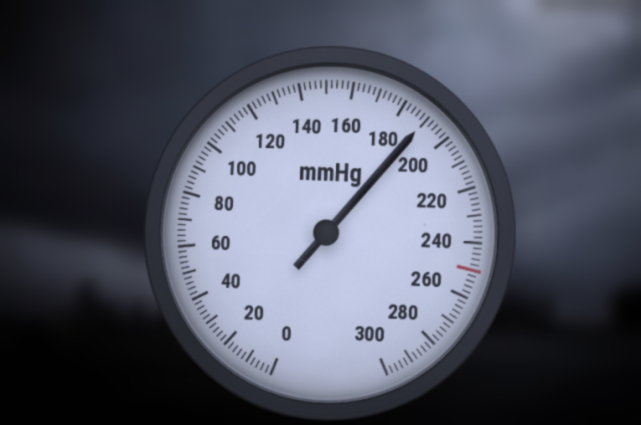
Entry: value=190 unit=mmHg
